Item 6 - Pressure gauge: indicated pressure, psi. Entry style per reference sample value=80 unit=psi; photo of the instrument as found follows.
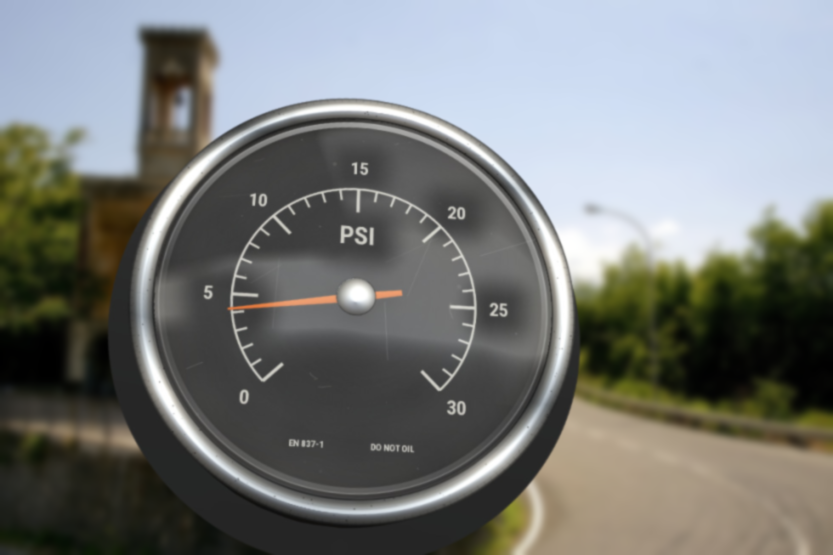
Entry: value=4 unit=psi
